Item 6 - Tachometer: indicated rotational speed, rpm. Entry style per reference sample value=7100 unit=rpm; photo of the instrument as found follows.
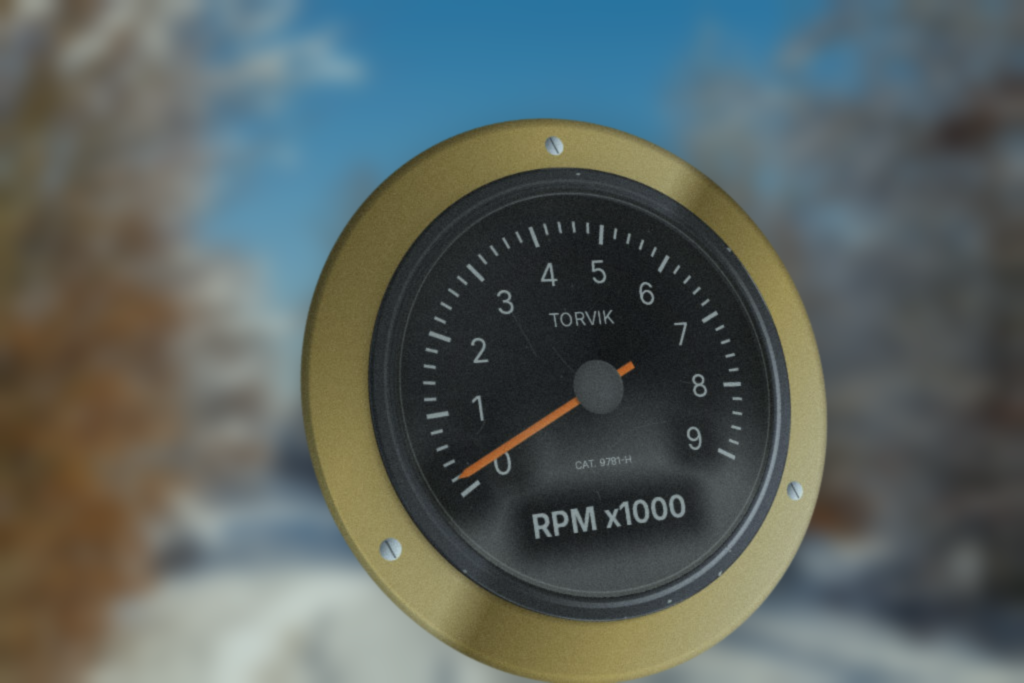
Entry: value=200 unit=rpm
